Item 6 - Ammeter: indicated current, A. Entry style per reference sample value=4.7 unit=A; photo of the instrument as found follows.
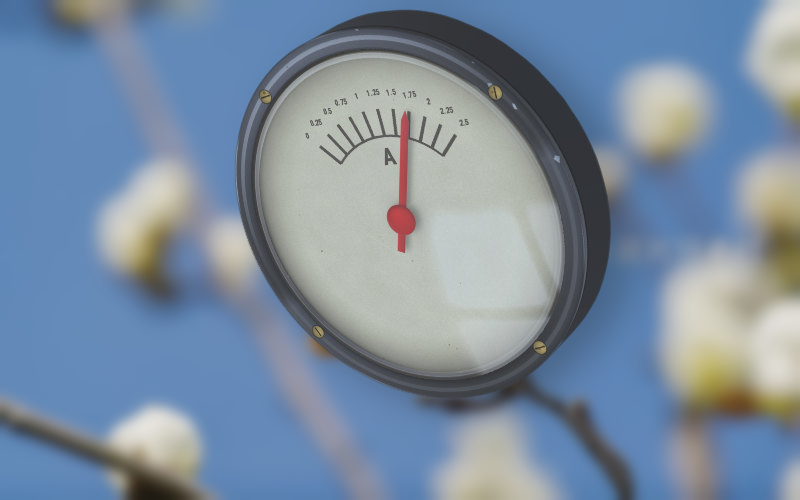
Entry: value=1.75 unit=A
